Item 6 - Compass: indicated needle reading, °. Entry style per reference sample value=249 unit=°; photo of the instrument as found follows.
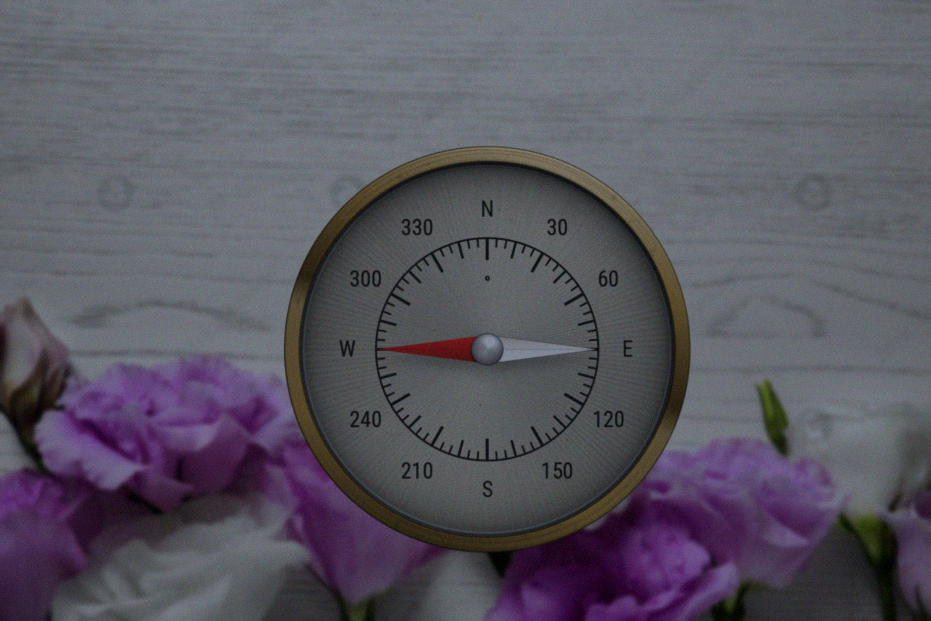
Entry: value=270 unit=°
